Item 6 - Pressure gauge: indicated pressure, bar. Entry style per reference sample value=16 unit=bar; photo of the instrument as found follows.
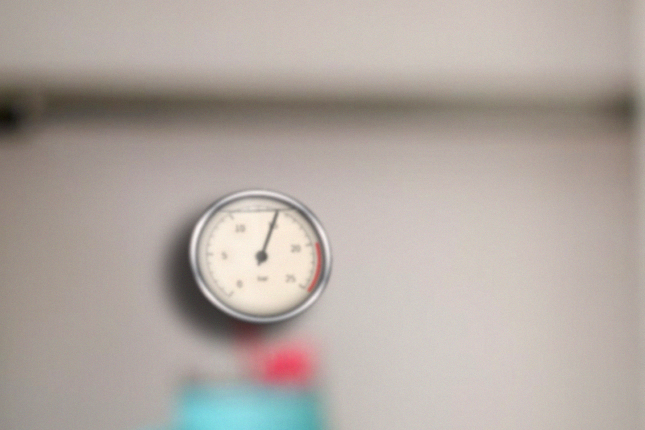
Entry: value=15 unit=bar
